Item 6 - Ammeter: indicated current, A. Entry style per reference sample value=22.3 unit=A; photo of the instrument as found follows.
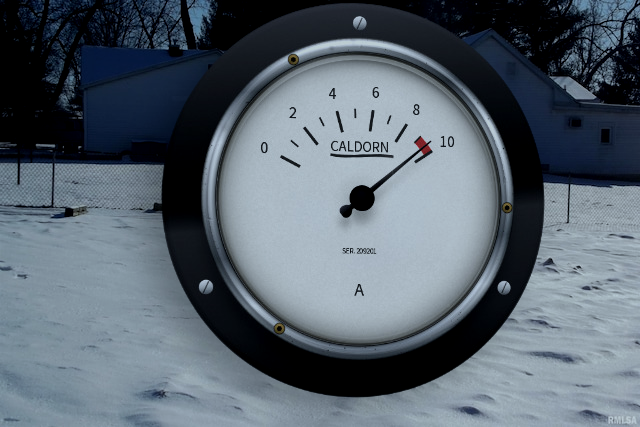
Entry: value=9.5 unit=A
